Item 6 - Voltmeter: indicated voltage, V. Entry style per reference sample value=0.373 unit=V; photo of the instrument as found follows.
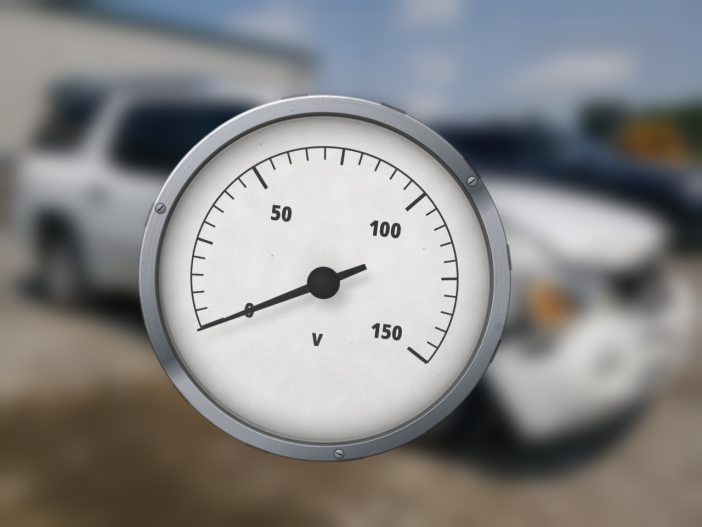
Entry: value=0 unit=V
